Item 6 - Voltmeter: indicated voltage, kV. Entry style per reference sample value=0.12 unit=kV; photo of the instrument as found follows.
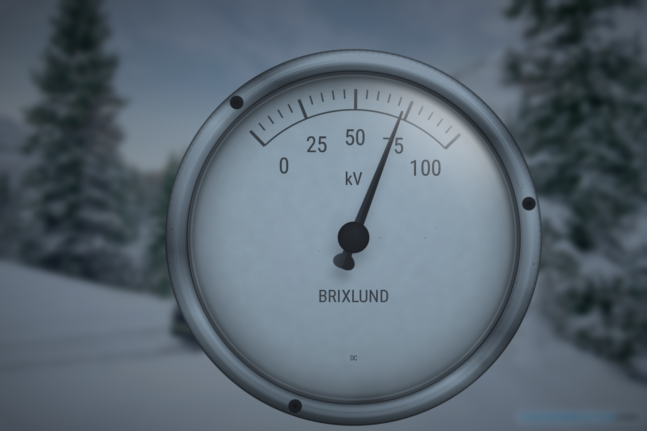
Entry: value=72.5 unit=kV
